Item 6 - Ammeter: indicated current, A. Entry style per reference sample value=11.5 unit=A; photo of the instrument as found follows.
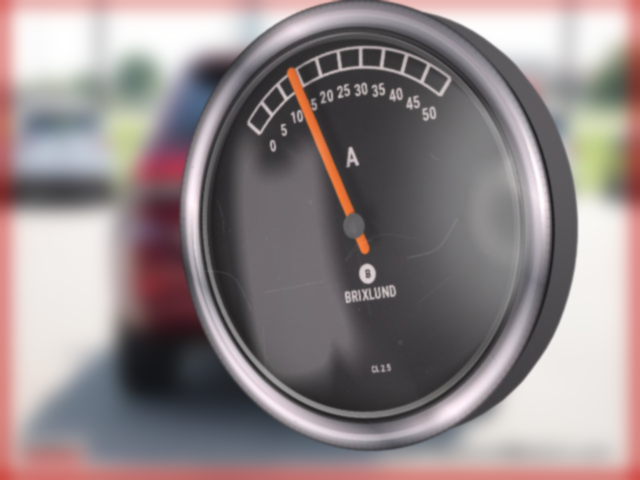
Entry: value=15 unit=A
